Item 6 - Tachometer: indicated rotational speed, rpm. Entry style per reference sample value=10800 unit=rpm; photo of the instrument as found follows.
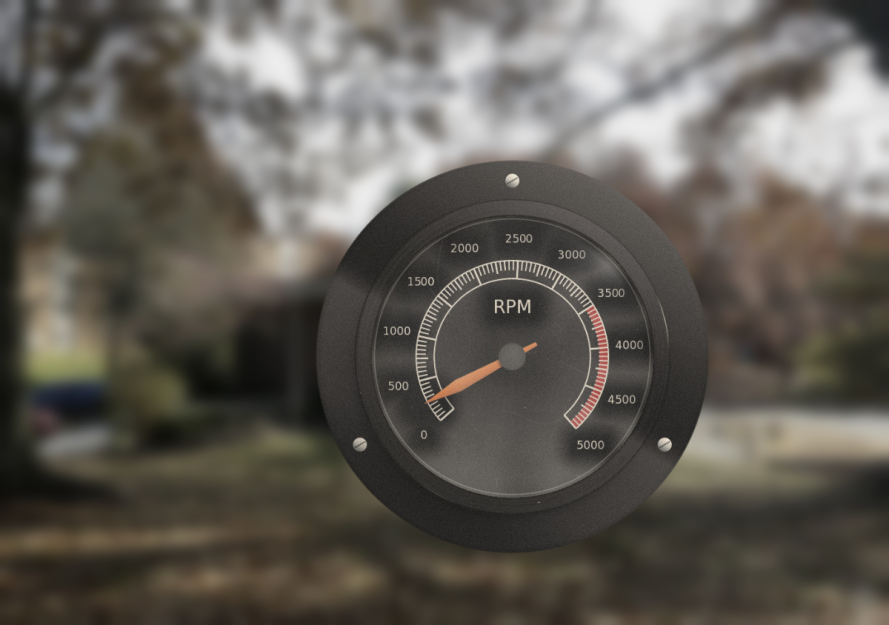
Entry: value=250 unit=rpm
